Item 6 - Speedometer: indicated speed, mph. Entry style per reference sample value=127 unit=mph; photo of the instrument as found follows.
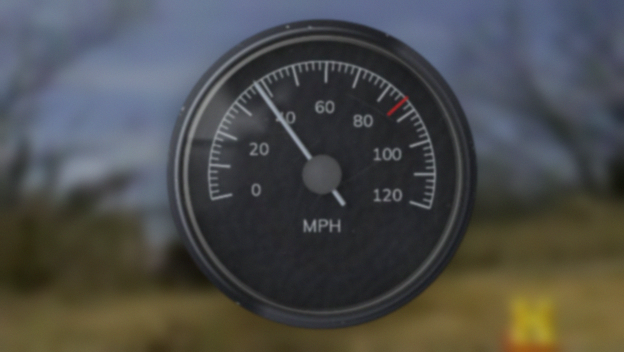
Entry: value=38 unit=mph
